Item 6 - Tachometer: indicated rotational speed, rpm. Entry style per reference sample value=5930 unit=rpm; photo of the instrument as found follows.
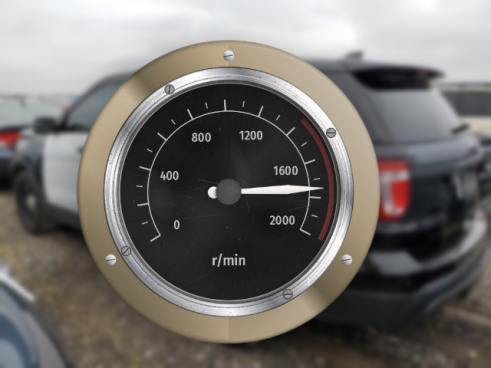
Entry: value=1750 unit=rpm
